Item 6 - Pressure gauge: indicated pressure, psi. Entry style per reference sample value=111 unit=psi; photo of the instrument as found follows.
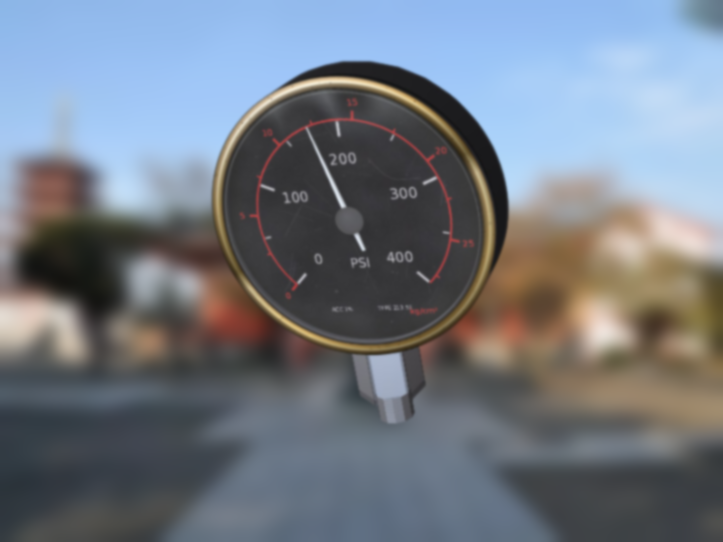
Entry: value=175 unit=psi
